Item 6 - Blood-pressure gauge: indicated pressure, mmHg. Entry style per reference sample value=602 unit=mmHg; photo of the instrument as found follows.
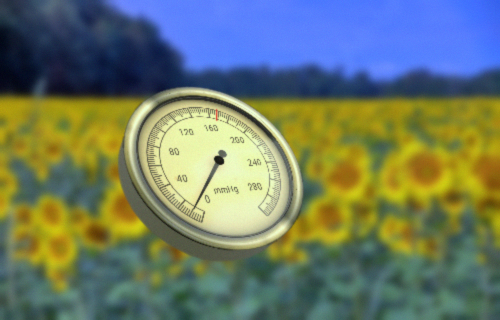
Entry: value=10 unit=mmHg
